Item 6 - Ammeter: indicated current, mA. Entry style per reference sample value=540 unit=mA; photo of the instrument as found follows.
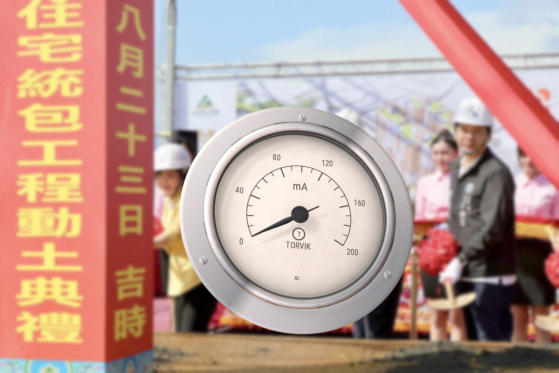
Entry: value=0 unit=mA
